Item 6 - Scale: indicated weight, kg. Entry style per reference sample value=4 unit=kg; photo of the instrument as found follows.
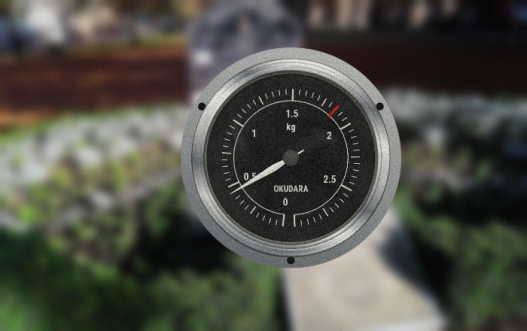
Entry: value=0.45 unit=kg
